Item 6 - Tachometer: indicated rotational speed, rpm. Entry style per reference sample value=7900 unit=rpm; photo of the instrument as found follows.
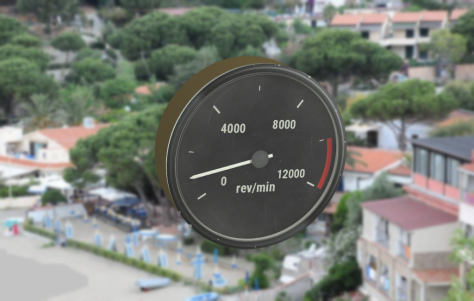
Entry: value=1000 unit=rpm
